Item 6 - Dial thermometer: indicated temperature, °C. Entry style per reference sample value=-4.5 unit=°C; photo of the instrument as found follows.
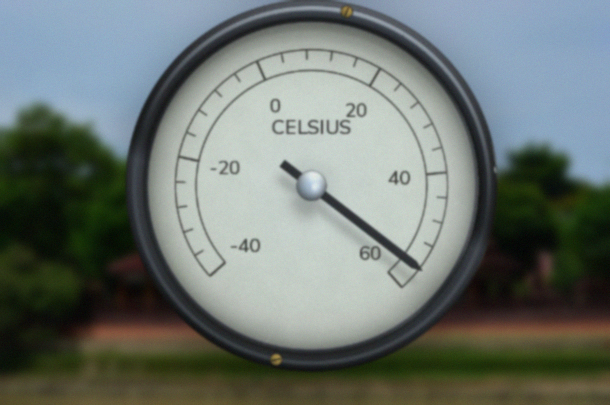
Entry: value=56 unit=°C
